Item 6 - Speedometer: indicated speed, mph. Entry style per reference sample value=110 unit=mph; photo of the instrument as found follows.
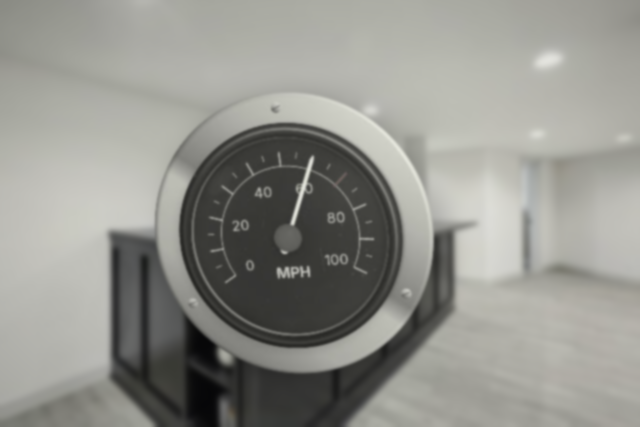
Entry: value=60 unit=mph
